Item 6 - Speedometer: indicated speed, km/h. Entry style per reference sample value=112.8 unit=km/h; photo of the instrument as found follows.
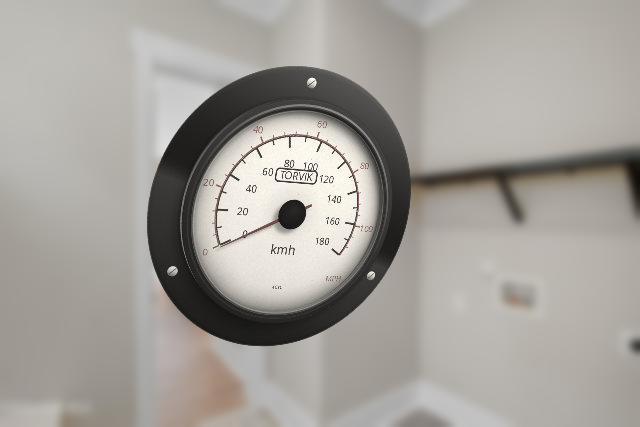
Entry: value=0 unit=km/h
